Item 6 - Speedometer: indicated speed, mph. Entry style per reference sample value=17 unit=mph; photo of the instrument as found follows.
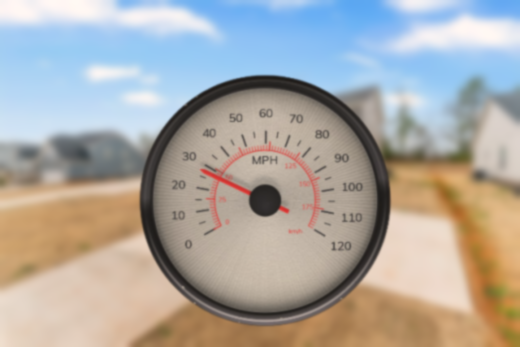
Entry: value=27.5 unit=mph
